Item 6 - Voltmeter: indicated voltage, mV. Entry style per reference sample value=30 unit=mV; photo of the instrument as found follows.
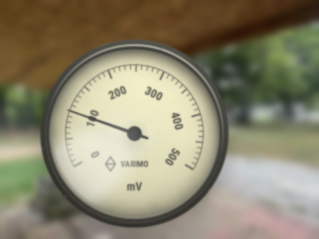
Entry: value=100 unit=mV
